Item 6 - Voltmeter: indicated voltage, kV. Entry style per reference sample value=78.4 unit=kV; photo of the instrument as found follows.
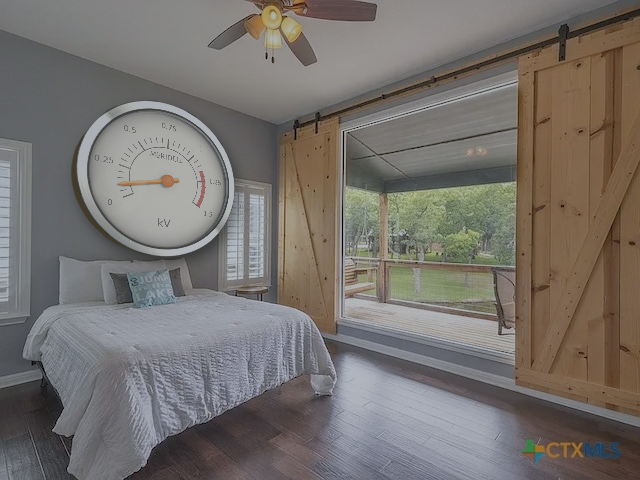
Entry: value=0.1 unit=kV
